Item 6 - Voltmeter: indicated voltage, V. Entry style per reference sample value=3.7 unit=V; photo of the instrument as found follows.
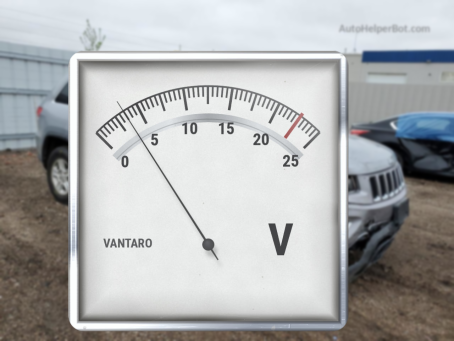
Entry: value=3.5 unit=V
